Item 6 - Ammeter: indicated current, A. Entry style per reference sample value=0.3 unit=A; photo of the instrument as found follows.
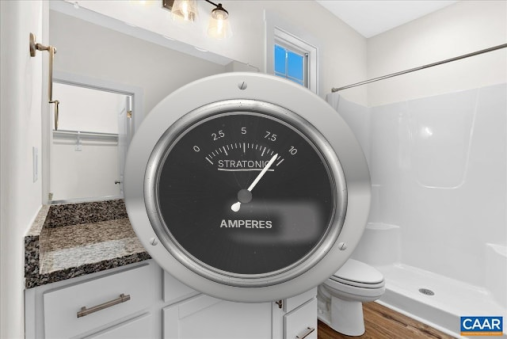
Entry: value=9 unit=A
